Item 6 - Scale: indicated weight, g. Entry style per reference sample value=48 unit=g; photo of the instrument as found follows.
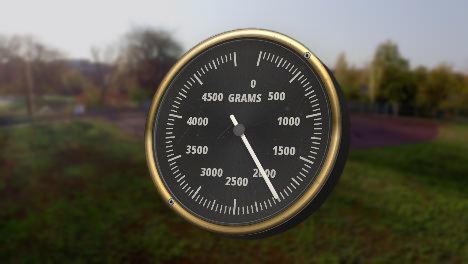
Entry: value=2000 unit=g
